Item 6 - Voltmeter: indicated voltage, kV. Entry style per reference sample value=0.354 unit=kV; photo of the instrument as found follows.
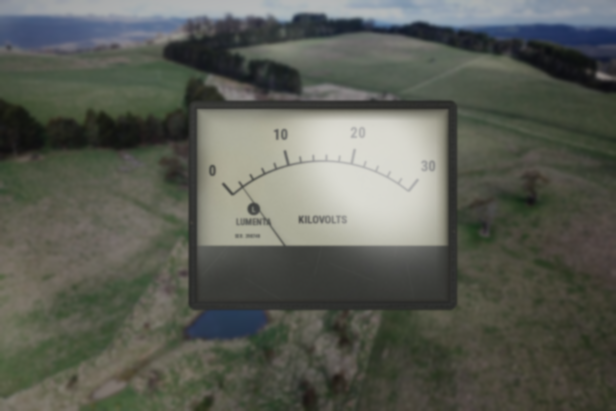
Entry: value=2 unit=kV
